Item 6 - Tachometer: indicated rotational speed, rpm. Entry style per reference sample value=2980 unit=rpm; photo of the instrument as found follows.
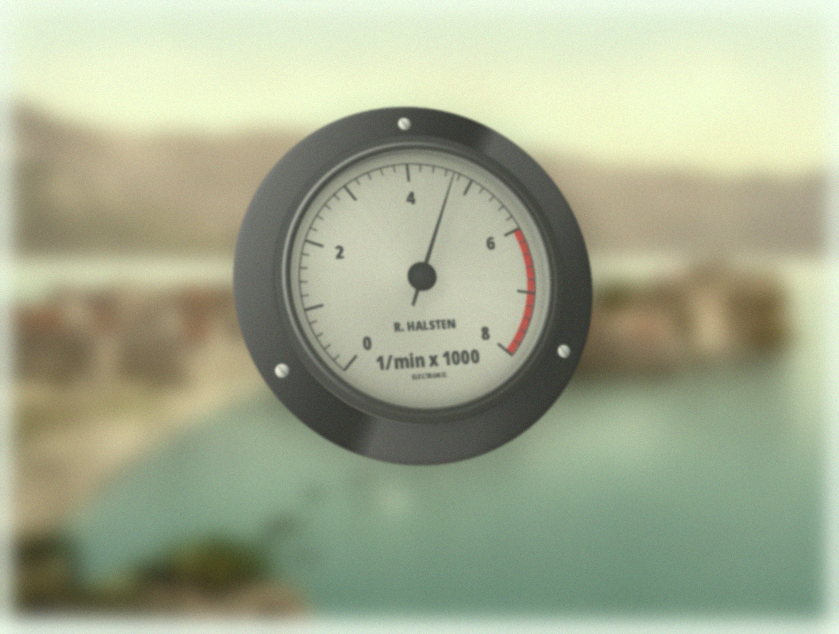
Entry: value=4700 unit=rpm
